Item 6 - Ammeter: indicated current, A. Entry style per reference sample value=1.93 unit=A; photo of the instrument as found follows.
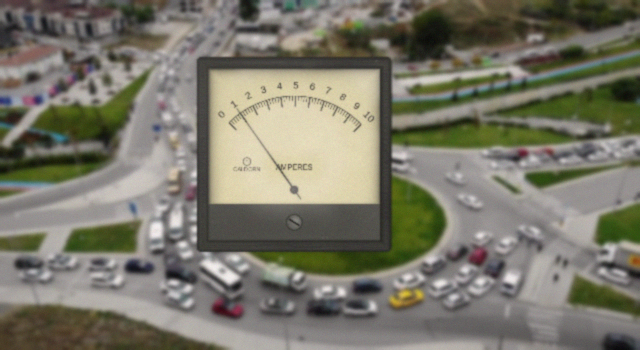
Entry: value=1 unit=A
